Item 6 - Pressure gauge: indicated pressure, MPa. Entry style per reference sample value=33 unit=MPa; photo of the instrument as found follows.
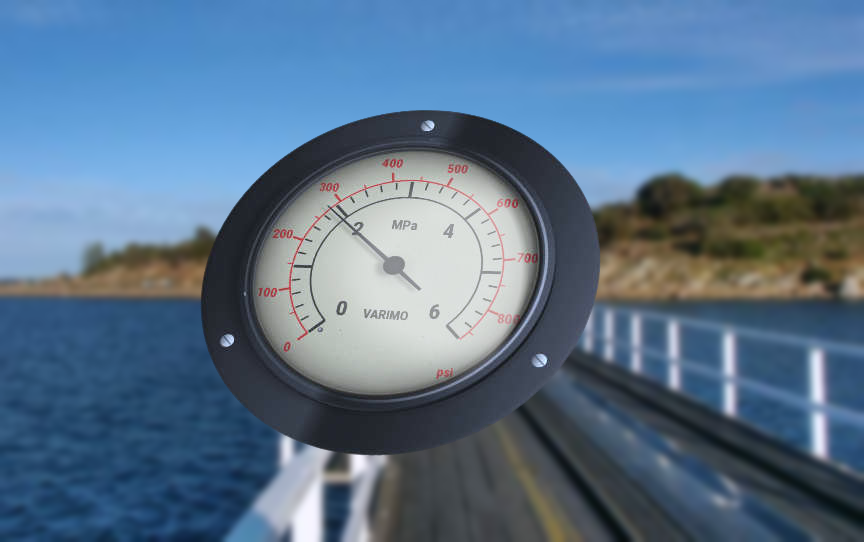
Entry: value=1.9 unit=MPa
